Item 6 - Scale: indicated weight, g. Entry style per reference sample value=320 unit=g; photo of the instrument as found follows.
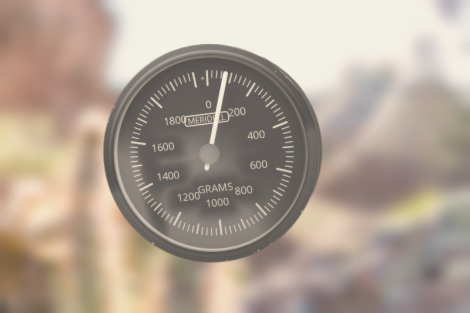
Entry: value=80 unit=g
